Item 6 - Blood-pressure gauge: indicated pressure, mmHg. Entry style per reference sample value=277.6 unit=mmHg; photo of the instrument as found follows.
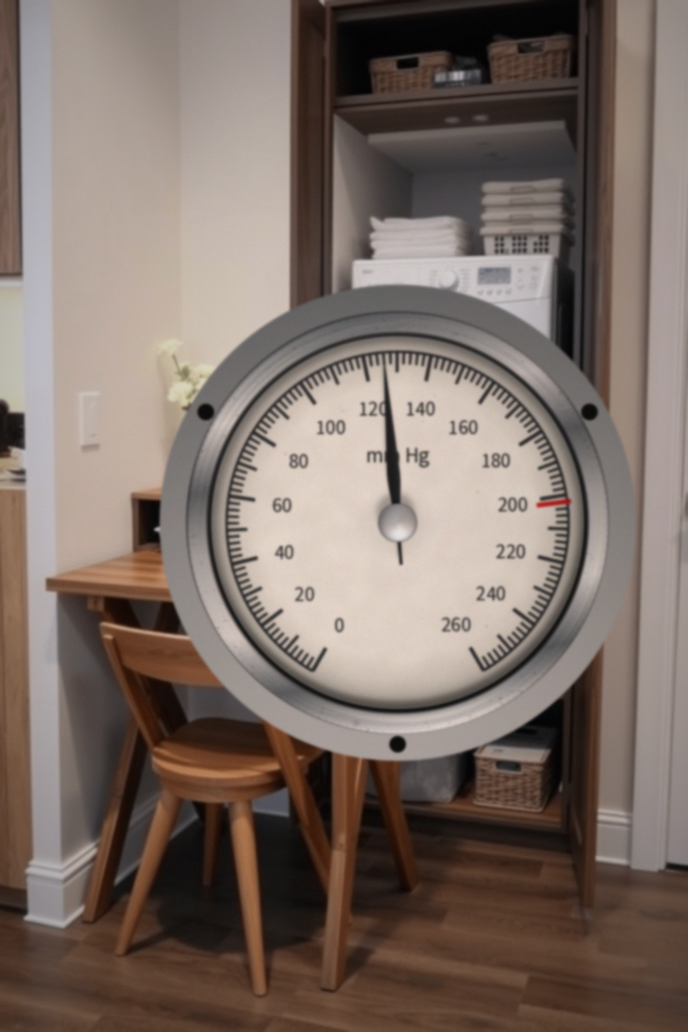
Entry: value=126 unit=mmHg
